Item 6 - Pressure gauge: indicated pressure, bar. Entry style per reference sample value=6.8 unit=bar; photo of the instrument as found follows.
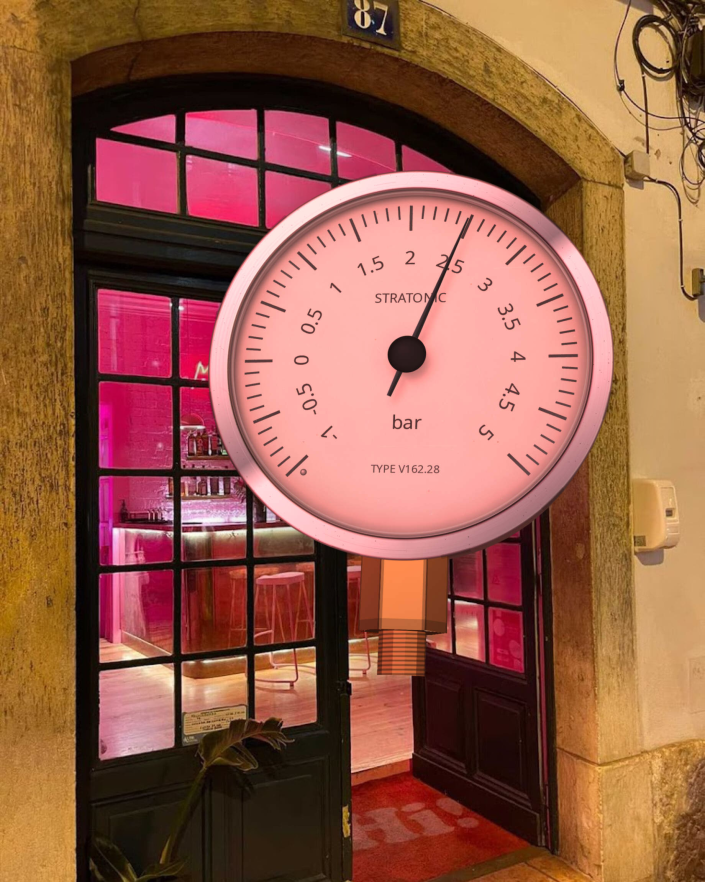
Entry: value=2.5 unit=bar
